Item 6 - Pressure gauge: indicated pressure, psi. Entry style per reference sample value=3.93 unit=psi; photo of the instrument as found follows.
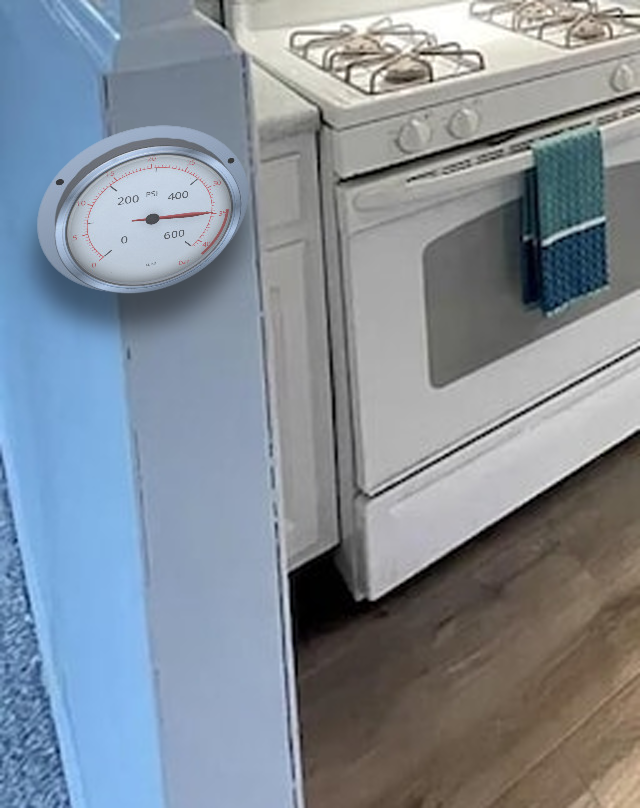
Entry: value=500 unit=psi
